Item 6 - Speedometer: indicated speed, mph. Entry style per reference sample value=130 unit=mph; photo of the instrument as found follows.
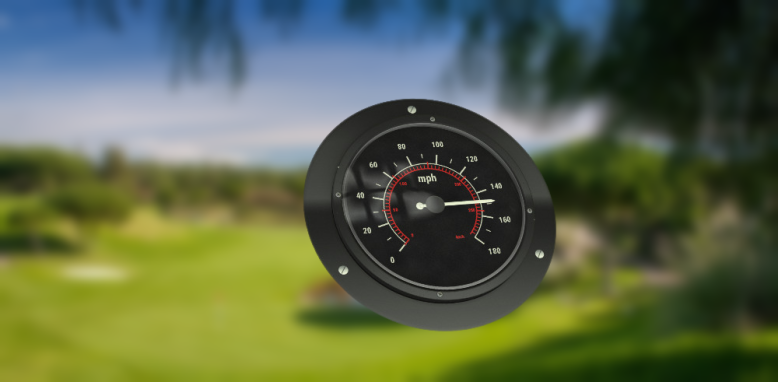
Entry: value=150 unit=mph
